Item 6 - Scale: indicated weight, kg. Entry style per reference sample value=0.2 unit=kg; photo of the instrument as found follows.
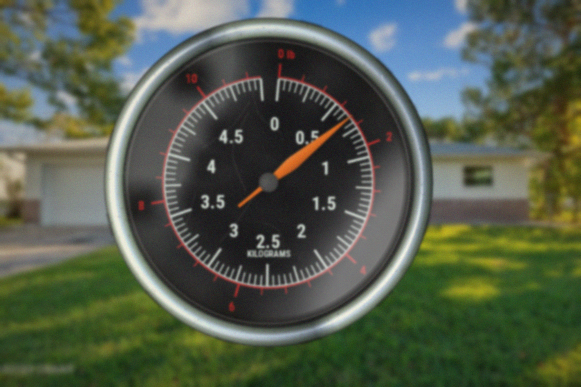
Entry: value=0.65 unit=kg
